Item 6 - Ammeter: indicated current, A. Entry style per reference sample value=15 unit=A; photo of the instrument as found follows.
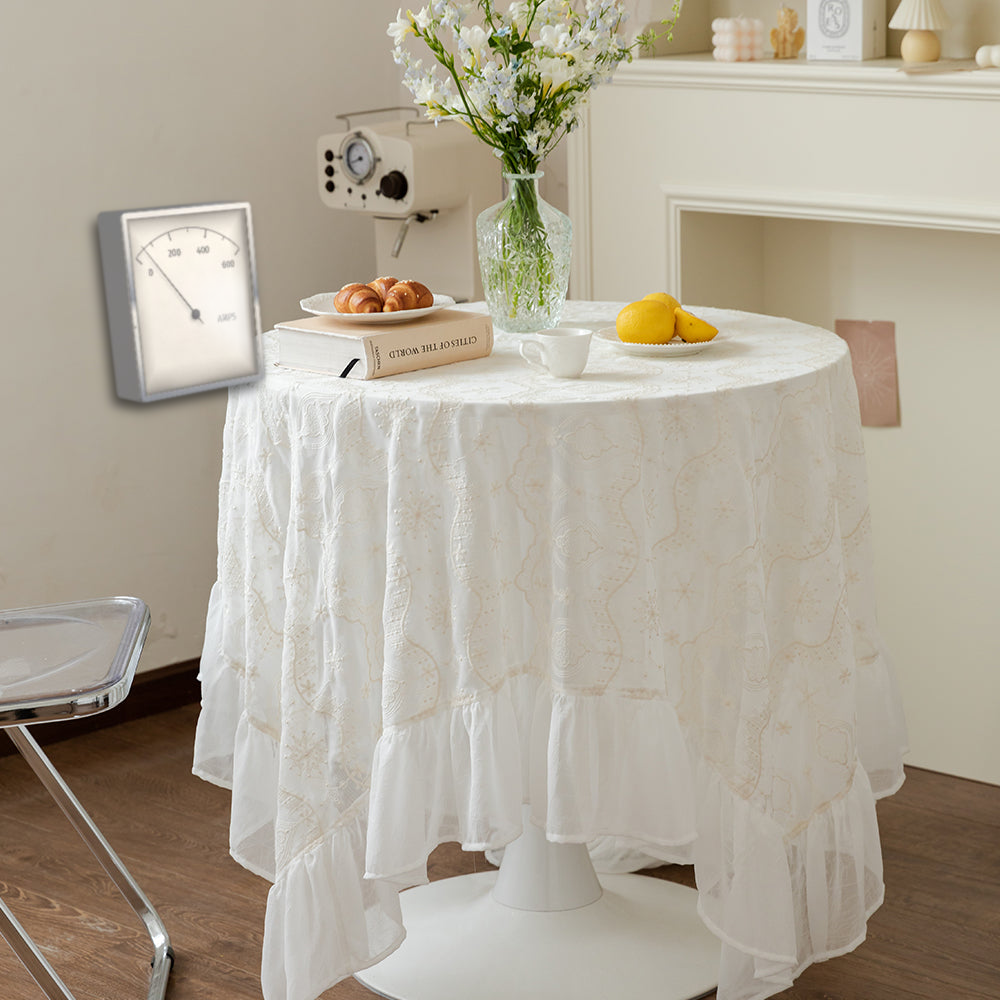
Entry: value=50 unit=A
